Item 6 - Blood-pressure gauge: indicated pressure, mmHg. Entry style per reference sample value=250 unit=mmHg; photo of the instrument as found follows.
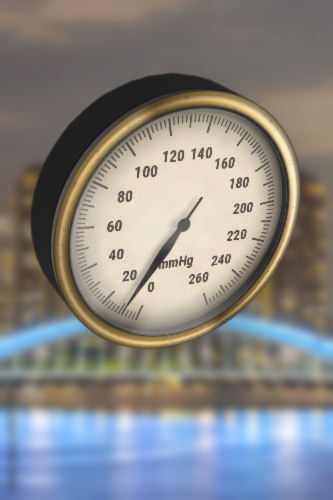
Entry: value=10 unit=mmHg
